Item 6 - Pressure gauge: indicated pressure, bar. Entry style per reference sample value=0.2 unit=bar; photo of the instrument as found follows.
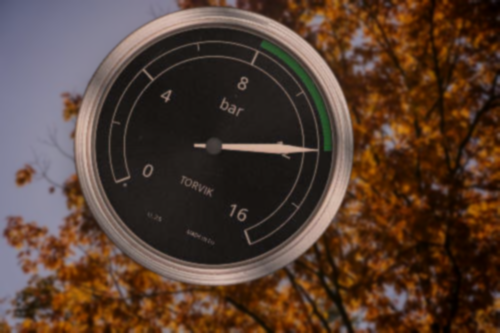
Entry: value=12 unit=bar
